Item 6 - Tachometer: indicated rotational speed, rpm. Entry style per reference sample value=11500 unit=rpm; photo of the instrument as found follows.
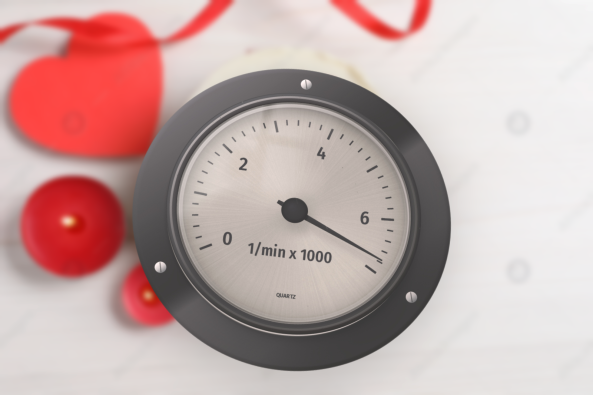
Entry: value=6800 unit=rpm
